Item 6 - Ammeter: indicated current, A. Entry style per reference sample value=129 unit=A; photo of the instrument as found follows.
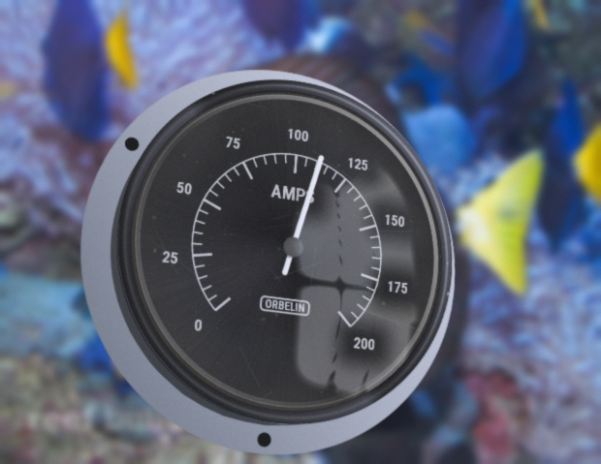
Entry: value=110 unit=A
